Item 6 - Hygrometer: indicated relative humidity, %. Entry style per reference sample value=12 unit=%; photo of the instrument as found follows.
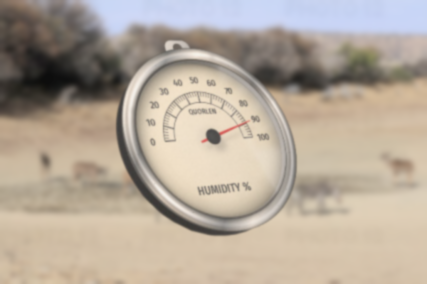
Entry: value=90 unit=%
